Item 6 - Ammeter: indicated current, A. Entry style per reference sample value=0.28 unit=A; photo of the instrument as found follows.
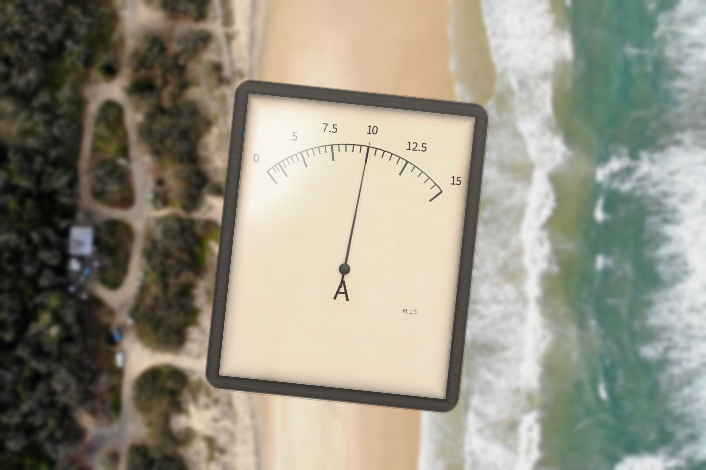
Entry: value=10 unit=A
